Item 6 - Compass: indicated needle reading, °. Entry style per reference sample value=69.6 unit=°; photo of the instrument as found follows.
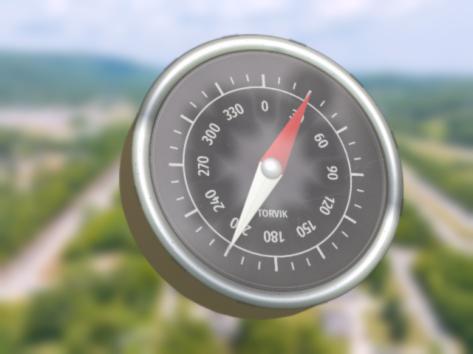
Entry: value=30 unit=°
